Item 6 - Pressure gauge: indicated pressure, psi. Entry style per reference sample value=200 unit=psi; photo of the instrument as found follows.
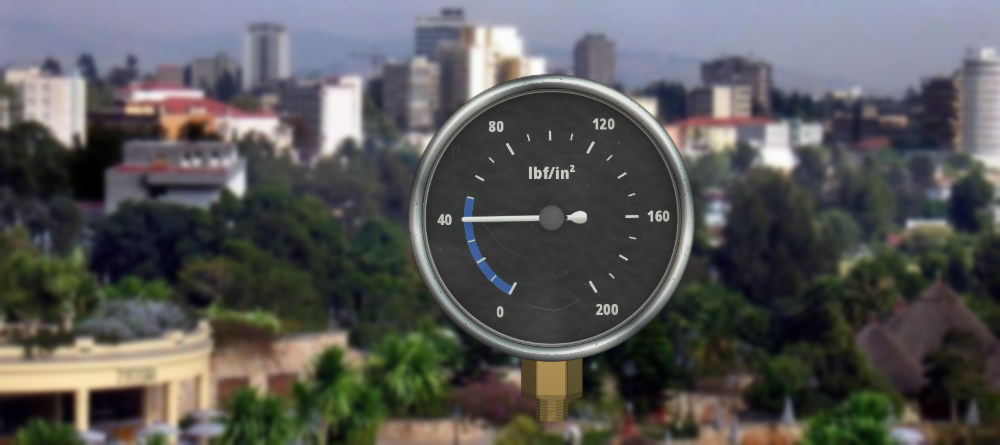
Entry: value=40 unit=psi
